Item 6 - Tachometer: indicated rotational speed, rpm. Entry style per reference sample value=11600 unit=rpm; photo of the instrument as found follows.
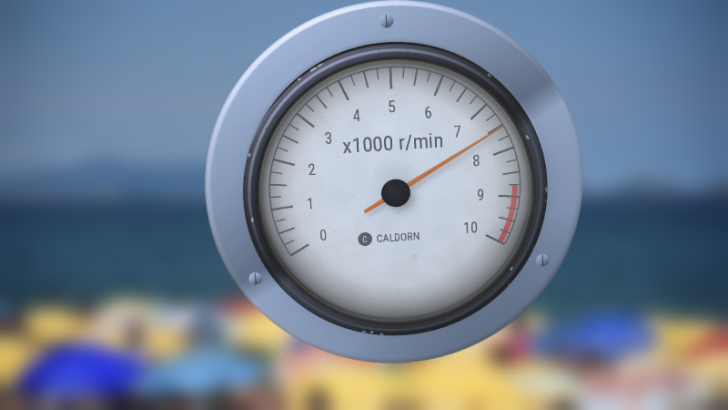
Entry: value=7500 unit=rpm
